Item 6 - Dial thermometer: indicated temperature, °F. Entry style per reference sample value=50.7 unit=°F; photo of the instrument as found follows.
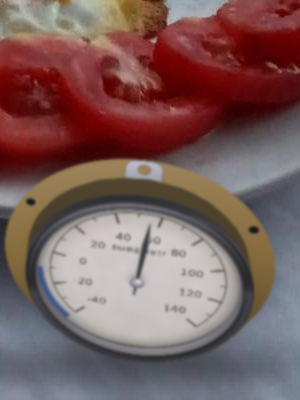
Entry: value=55 unit=°F
